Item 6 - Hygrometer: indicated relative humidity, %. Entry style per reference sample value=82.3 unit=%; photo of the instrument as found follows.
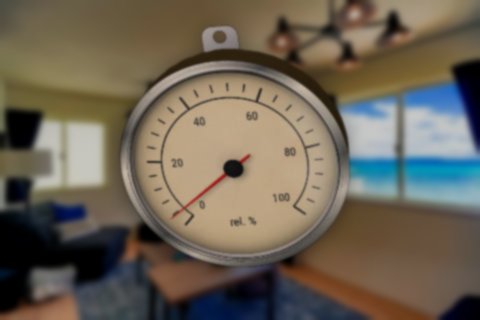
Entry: value=4 unit=%
